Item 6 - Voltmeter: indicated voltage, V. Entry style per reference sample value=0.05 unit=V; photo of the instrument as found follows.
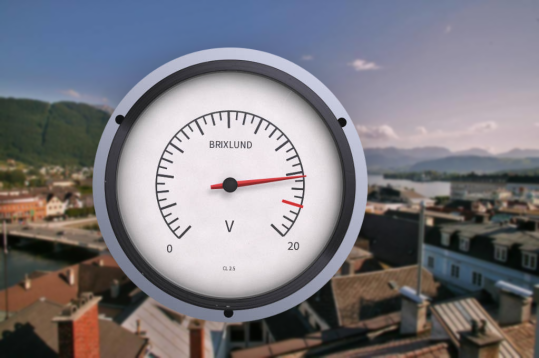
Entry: value=16.25 unit=V
